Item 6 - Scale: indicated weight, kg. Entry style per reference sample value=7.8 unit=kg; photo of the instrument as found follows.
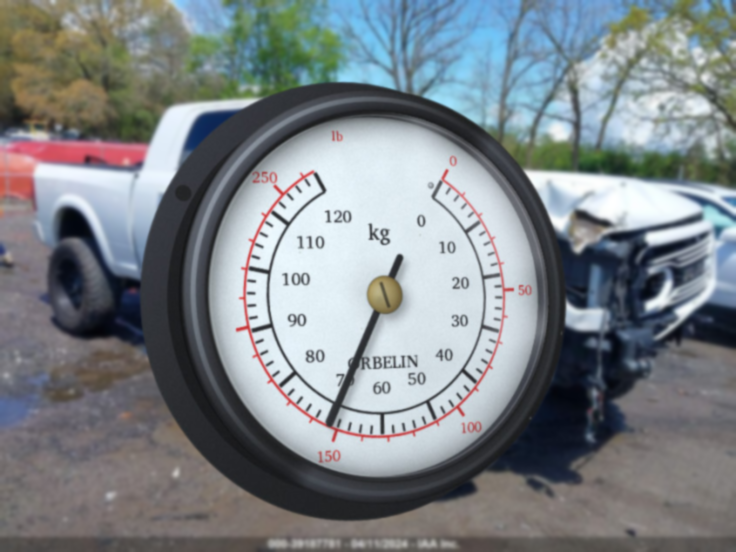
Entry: value=70 unit=kg
